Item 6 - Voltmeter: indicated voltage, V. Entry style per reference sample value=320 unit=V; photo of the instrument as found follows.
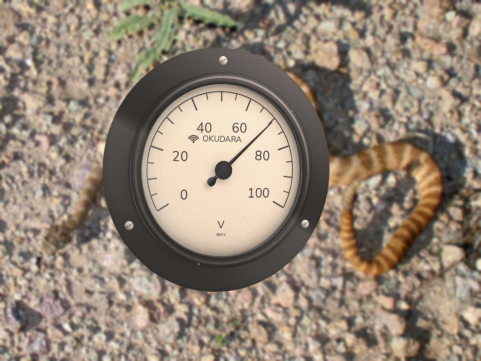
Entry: value=70 unit=V
